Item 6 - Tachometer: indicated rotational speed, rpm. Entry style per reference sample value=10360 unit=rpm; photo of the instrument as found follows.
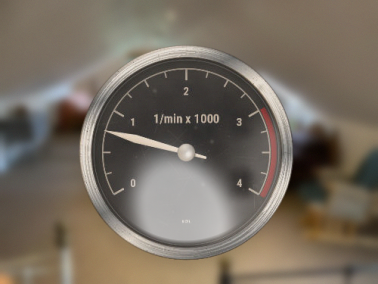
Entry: value=750 unit=rpm
